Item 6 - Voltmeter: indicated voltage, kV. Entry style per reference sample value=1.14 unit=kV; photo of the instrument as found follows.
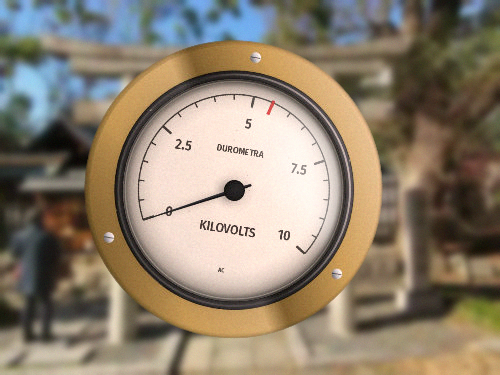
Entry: value=0 unit=kV
